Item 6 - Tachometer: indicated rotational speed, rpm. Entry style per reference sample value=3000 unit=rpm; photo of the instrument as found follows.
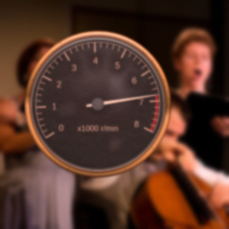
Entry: value=6800 unit=rpm
